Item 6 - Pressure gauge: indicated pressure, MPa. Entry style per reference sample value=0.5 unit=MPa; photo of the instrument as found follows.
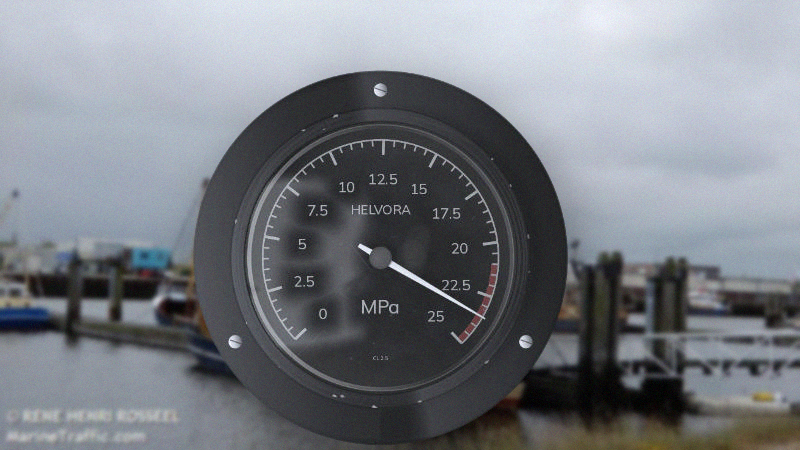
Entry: value=23.5 unit=MPa
